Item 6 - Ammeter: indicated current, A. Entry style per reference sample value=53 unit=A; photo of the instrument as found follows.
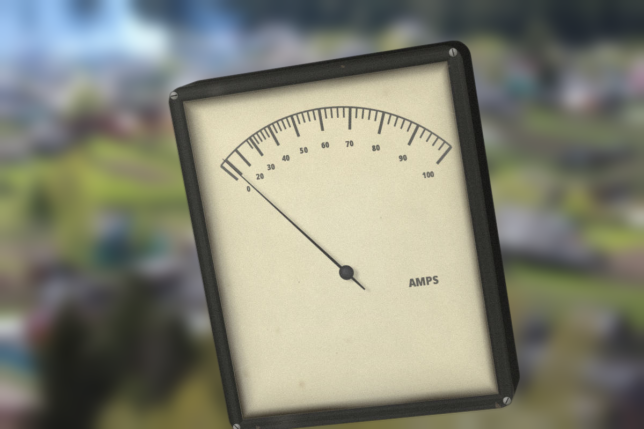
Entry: value=10 unit=A
